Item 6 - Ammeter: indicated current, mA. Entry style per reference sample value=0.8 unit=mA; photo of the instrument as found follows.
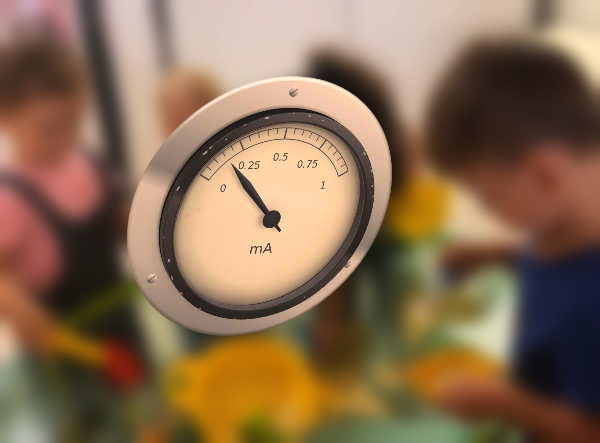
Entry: value=0.15 unit=mA
